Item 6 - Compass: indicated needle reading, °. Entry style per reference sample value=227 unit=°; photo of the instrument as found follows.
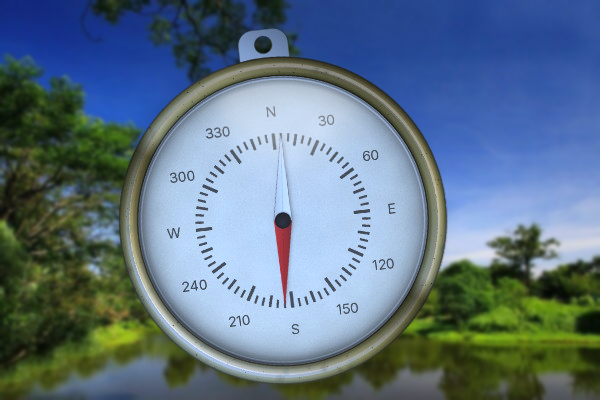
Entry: value=185 unit=°
